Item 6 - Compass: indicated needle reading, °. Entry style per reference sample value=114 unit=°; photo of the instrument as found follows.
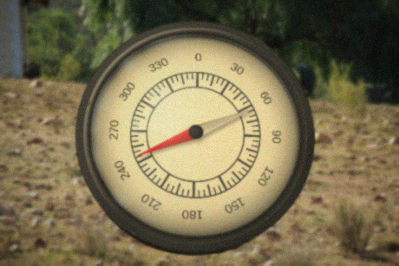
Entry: value=245 unit=°
